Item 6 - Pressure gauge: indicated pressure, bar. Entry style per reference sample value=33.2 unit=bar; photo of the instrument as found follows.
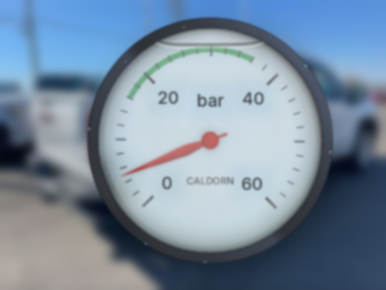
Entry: value=5 unit=bar
